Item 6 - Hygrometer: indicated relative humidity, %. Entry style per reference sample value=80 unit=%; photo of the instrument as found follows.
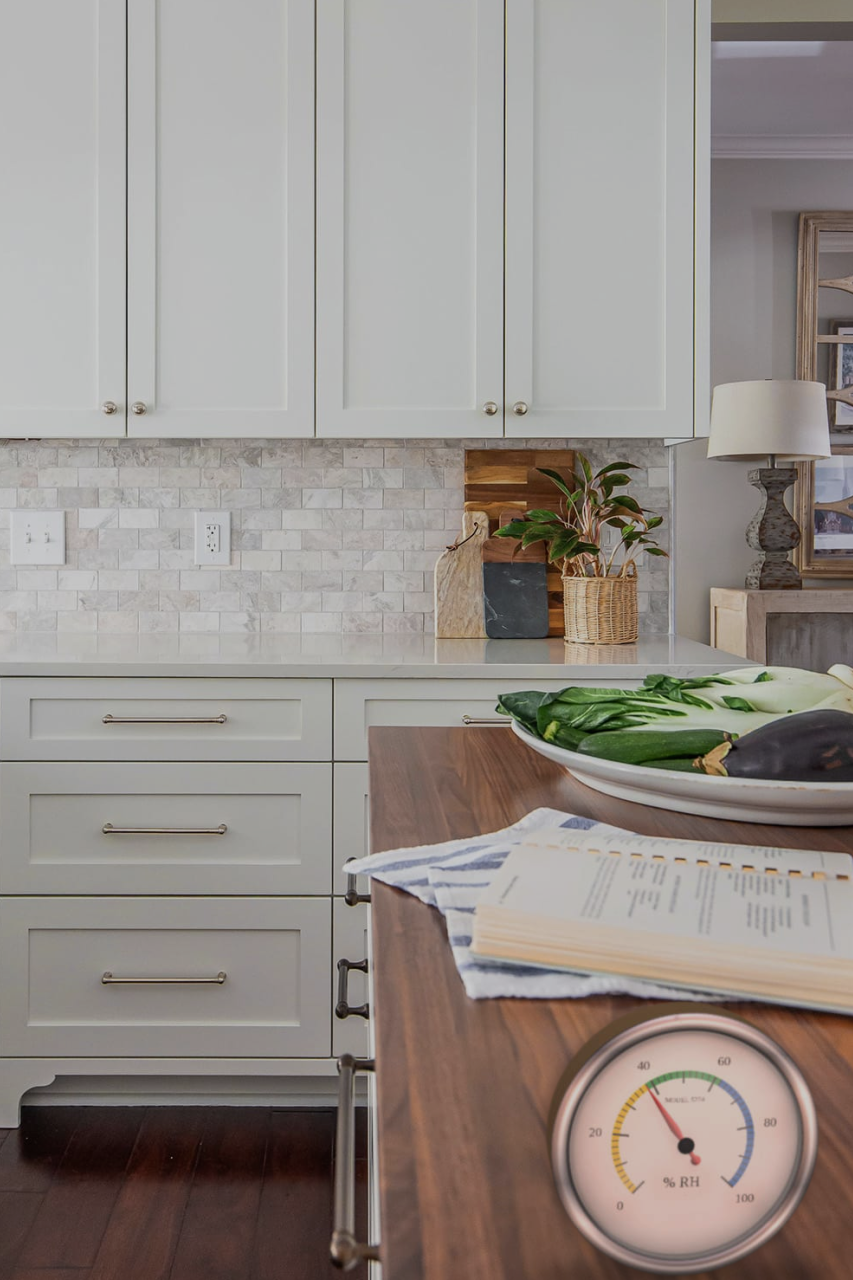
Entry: value=38 unit=%
